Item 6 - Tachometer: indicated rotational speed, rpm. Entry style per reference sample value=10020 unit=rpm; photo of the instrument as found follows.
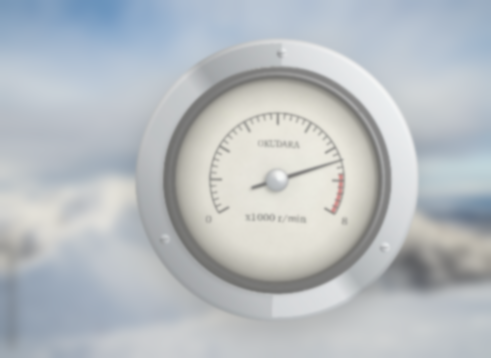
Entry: value=6400 unit=rpm
